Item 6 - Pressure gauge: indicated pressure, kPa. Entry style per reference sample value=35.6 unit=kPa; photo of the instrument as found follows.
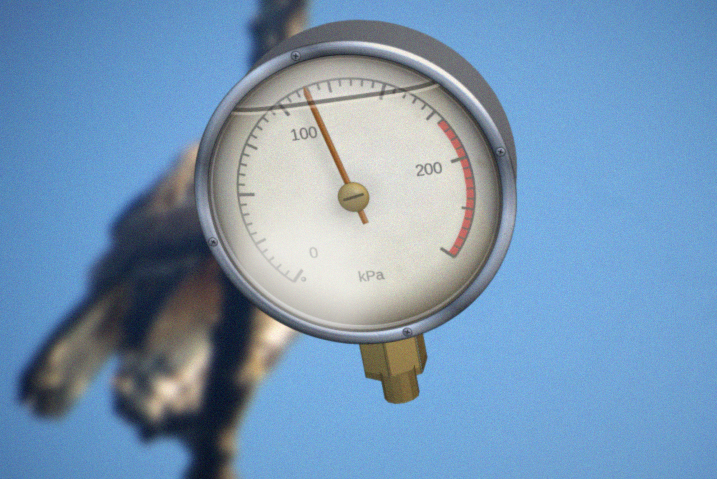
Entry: value=115 unit=kPa
